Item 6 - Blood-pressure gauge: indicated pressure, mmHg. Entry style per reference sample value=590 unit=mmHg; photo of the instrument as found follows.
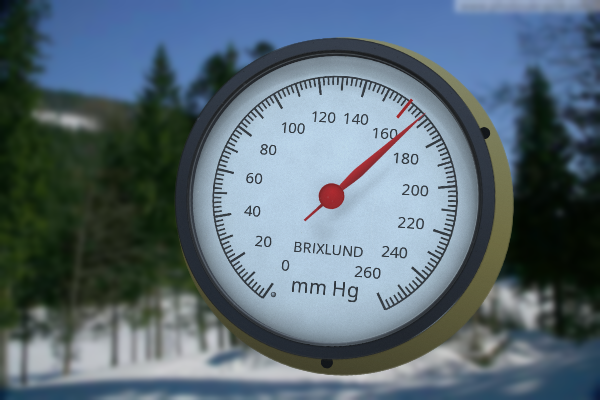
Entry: value=168 unit=mmHg
